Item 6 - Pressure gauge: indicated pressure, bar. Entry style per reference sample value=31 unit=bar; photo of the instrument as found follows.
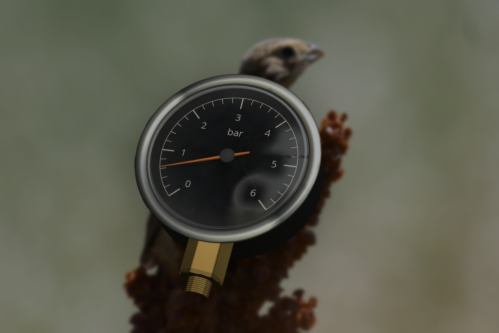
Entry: value=0.6 unit=bar
